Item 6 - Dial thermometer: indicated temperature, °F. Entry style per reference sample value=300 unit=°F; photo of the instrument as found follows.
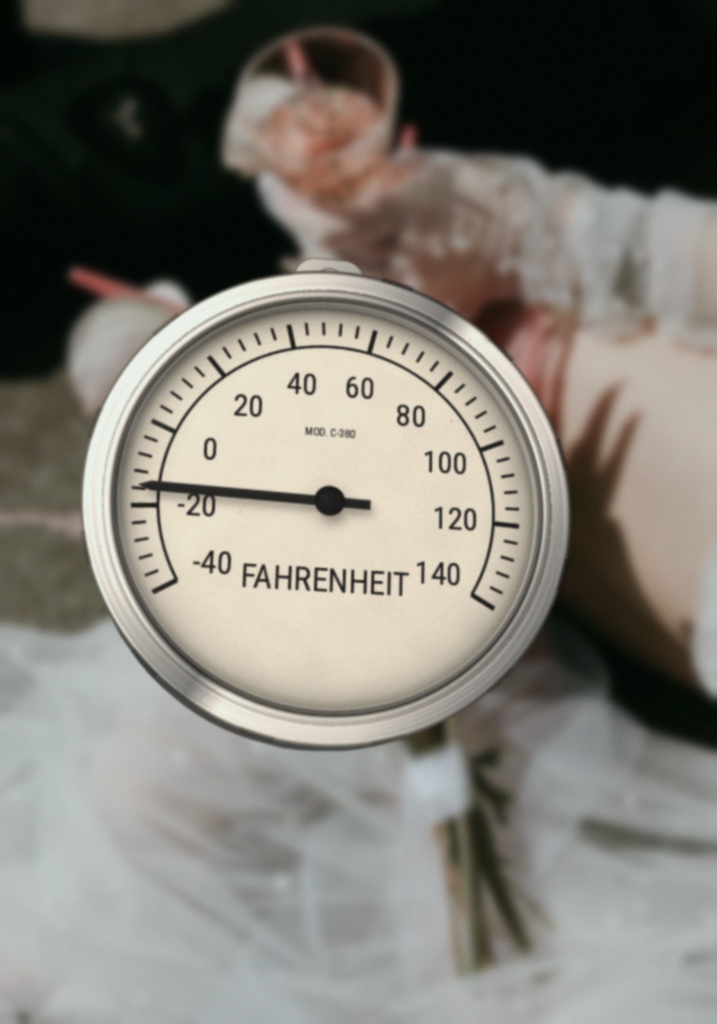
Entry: value=-16 unit=°F
